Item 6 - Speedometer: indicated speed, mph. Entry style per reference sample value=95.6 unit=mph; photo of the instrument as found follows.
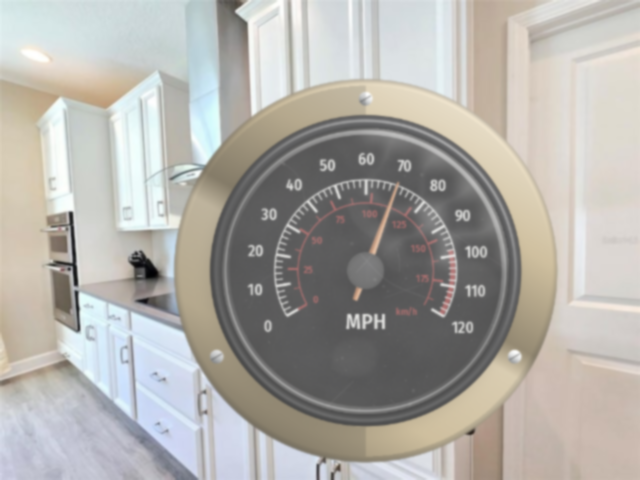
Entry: value=70 unit=mph
